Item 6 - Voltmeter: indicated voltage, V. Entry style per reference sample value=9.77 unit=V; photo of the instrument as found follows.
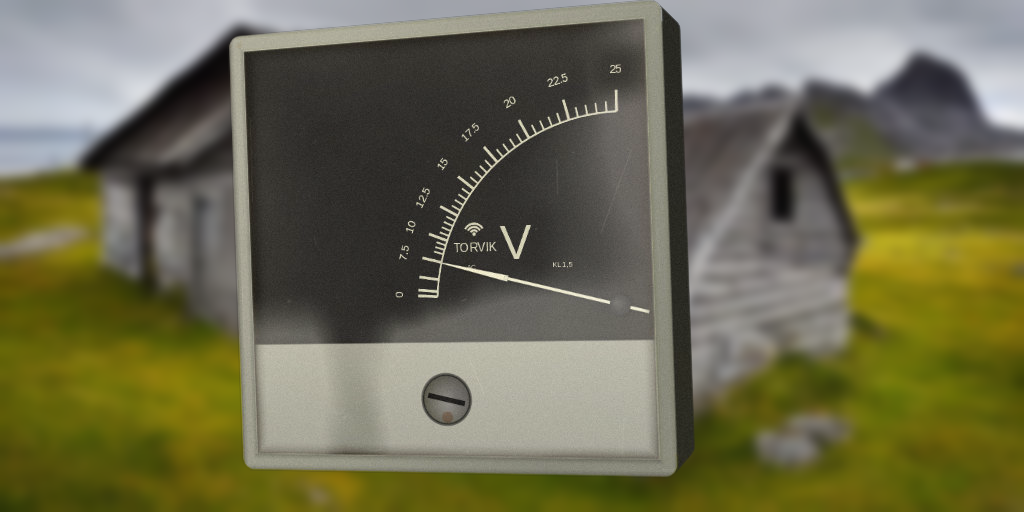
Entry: value=7.5 unit=V
